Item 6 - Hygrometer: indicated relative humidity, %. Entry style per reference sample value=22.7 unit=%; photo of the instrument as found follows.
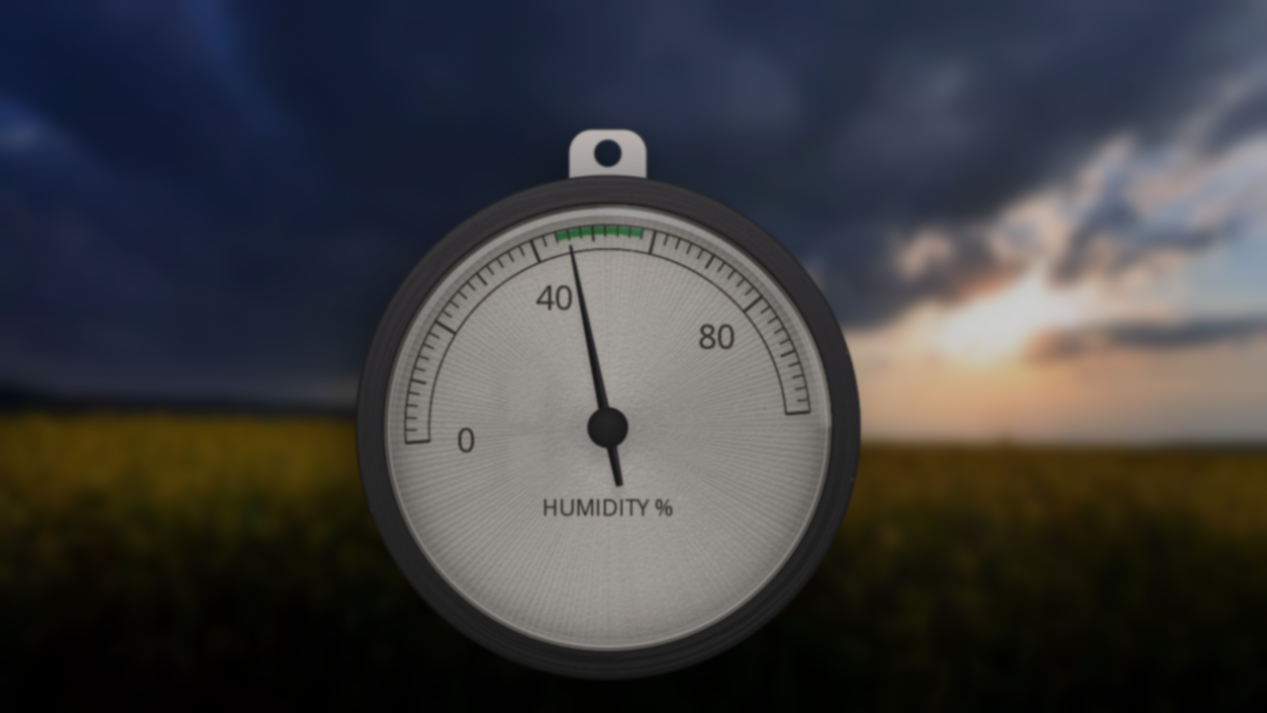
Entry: value=46 unit=%
